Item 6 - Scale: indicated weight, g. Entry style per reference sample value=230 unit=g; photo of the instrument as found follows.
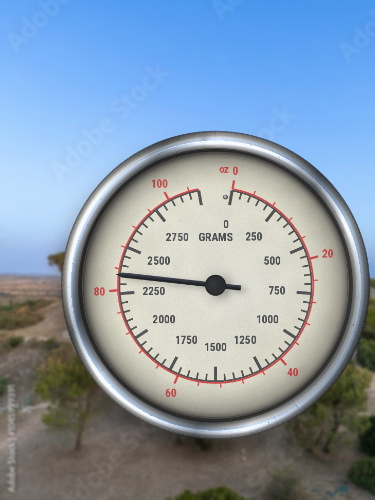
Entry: value=2350 unit=g
